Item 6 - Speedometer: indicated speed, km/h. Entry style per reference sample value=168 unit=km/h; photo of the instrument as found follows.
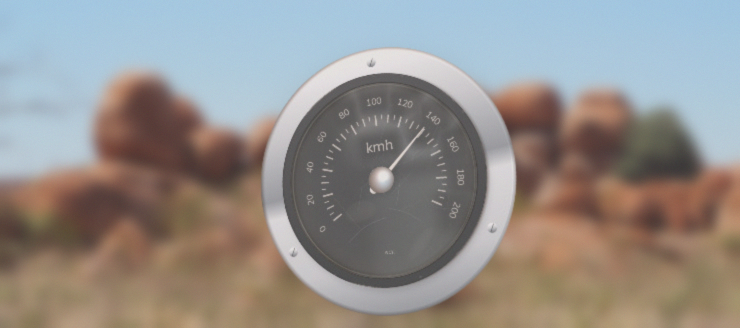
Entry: value=140 unit=km/h
